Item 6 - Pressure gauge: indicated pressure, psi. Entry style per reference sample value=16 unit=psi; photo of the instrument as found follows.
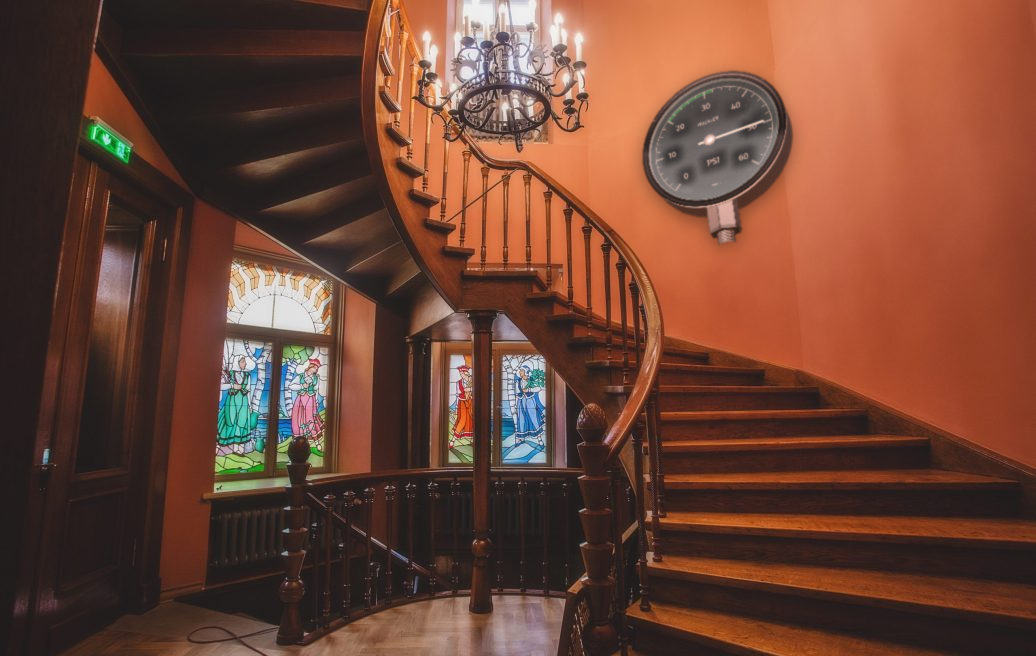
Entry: value=50 unit=psi
